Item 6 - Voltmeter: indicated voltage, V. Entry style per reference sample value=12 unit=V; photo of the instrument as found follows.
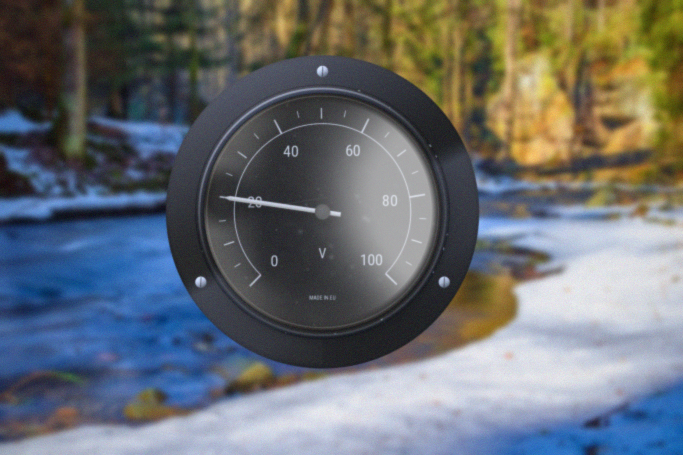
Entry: value=20 unit=V
